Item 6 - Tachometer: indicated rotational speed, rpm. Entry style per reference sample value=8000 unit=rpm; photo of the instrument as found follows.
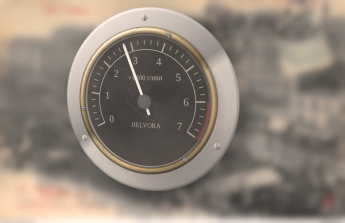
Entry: value=2800 unit=rpm
